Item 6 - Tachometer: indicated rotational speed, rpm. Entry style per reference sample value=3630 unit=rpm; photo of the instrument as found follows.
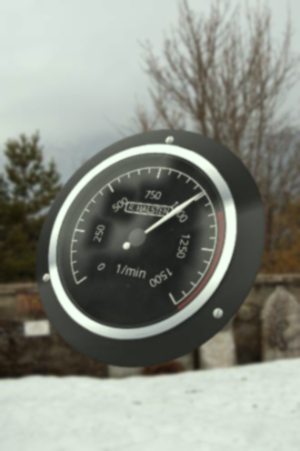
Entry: value=1000 unit=rpm
